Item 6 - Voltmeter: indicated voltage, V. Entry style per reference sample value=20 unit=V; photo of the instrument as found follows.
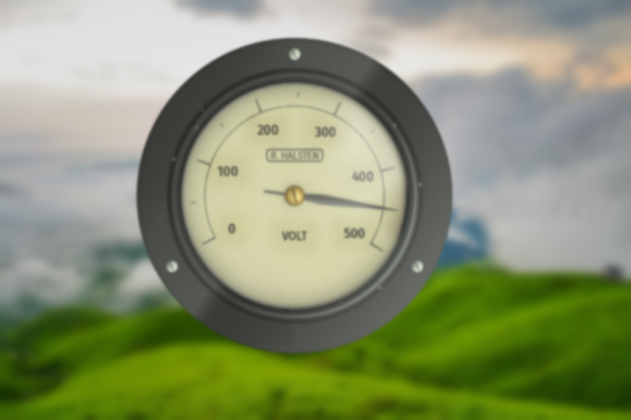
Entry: value=450 unit=V
